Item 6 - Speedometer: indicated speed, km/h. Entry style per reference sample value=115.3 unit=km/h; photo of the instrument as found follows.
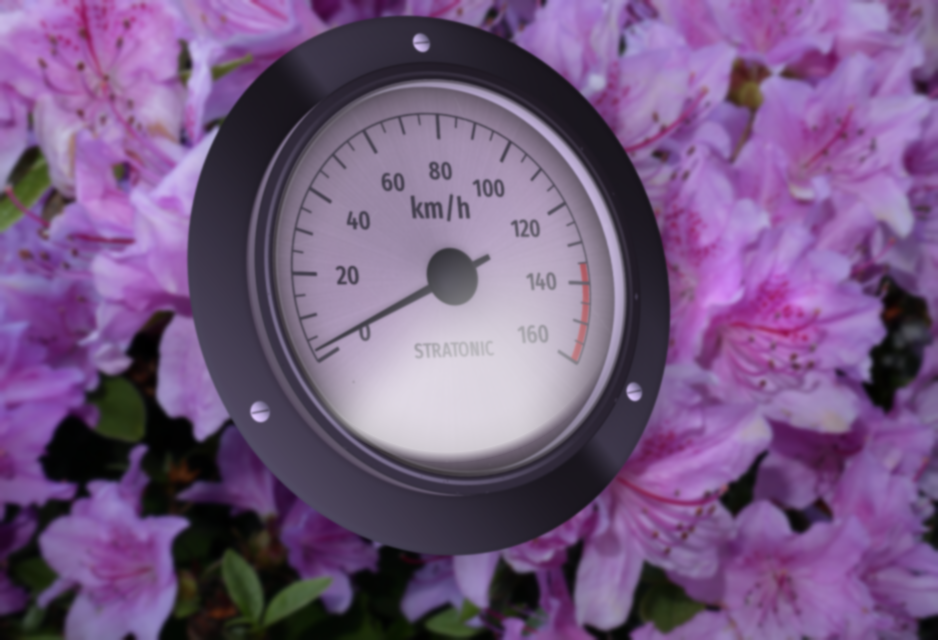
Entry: value=2.5 unit=km/h
